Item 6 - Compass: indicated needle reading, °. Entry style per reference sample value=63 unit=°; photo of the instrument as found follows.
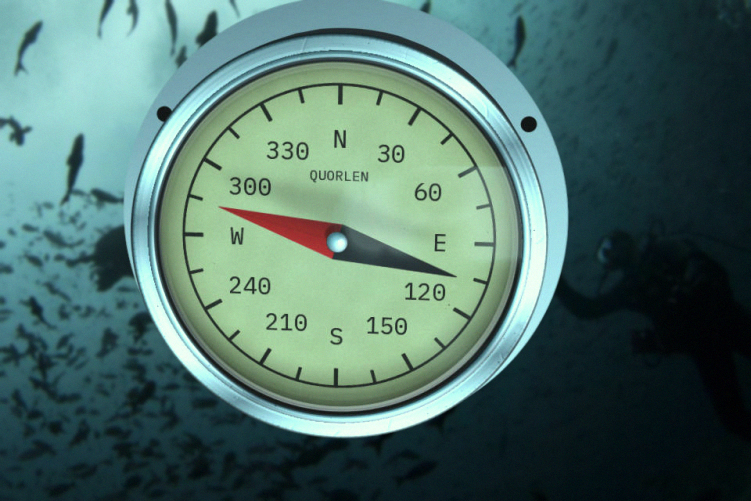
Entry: value=285 unit=°
